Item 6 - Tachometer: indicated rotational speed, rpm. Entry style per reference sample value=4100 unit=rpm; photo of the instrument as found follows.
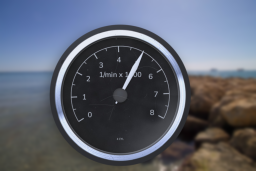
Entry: value=5000 unit=rpm
